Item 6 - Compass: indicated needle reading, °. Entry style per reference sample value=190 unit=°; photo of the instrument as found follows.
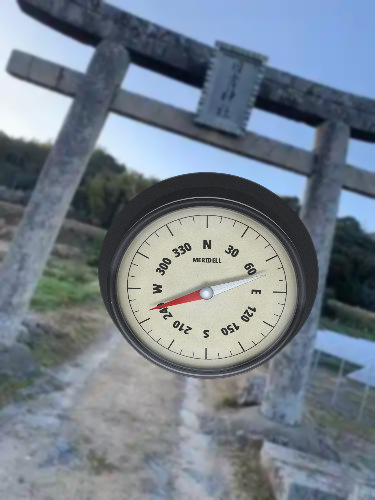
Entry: value=250 unit=°
